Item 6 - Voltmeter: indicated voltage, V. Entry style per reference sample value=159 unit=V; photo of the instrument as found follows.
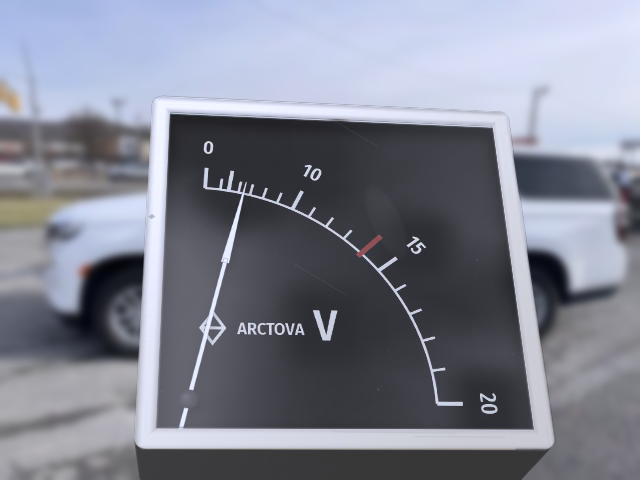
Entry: value=6.5 unit=V
